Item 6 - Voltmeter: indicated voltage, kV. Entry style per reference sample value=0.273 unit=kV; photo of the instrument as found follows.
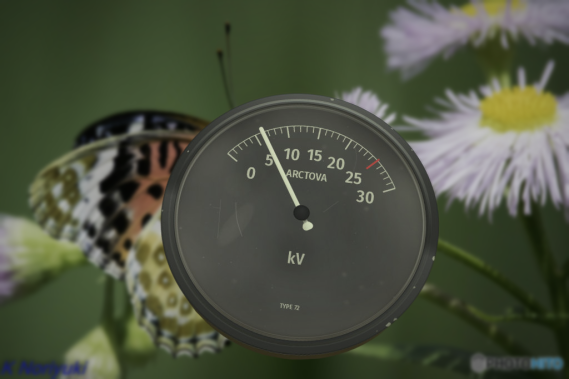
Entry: value=6 unit=kV
